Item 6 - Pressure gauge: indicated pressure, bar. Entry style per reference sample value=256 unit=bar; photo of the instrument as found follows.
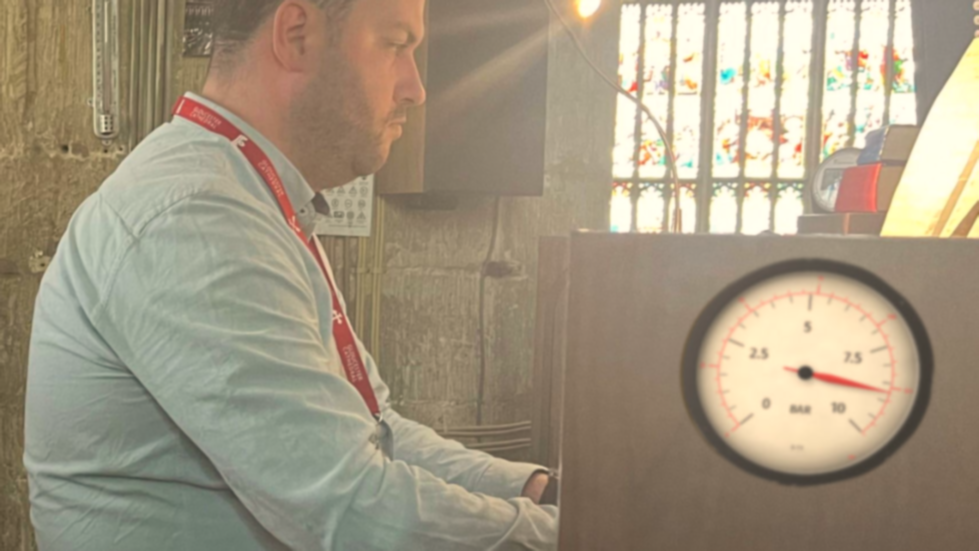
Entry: value=8.75 unit=bar
